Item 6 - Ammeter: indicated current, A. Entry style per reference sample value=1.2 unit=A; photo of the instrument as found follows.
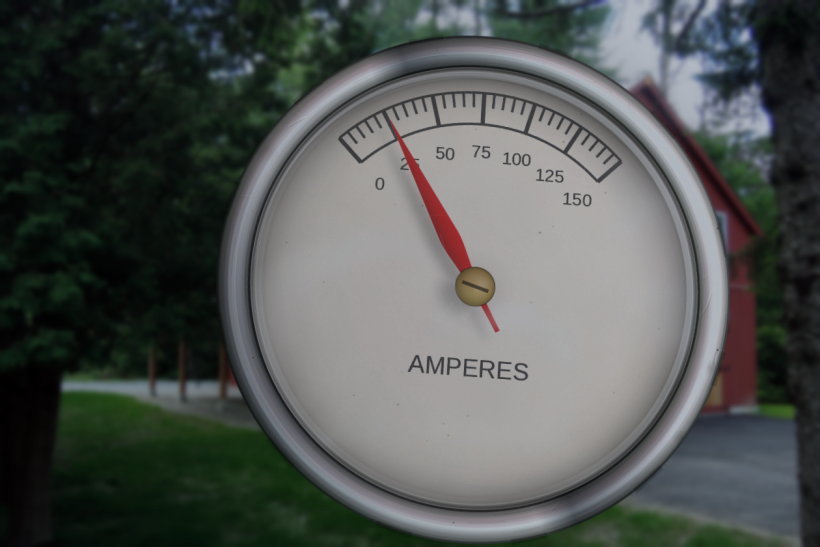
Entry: value=25 unit=A
